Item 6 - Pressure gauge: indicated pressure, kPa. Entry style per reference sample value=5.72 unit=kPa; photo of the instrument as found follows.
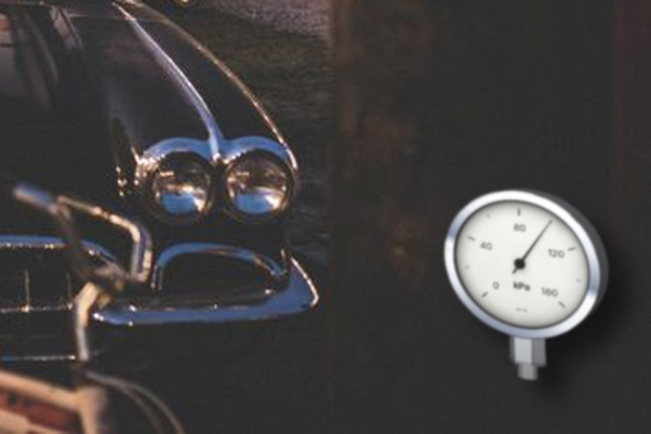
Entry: value=100 unit=kPa
